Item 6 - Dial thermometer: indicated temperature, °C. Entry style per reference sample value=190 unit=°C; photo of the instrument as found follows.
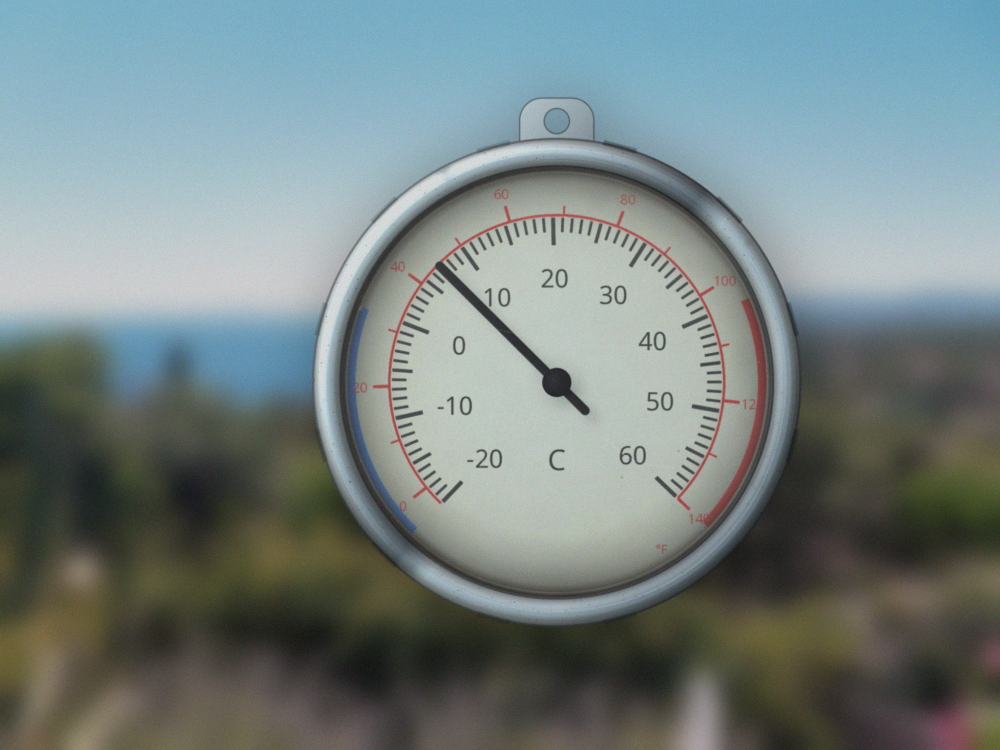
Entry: value=7 unit=°C
